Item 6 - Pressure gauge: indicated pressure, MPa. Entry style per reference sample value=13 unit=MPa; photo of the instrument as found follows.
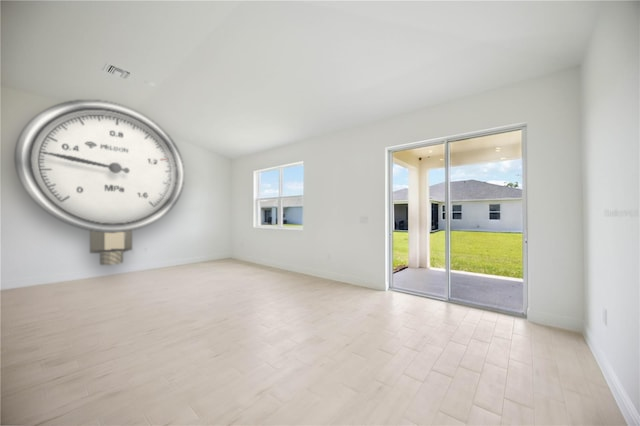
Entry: value=0.3 unit=MPa
